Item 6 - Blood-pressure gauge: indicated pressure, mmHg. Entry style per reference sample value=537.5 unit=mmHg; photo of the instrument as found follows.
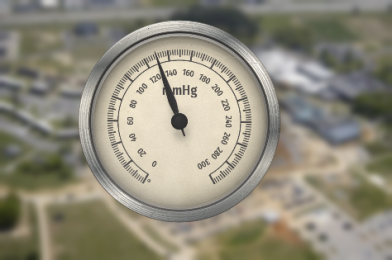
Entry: value=130 unit=mmHg
